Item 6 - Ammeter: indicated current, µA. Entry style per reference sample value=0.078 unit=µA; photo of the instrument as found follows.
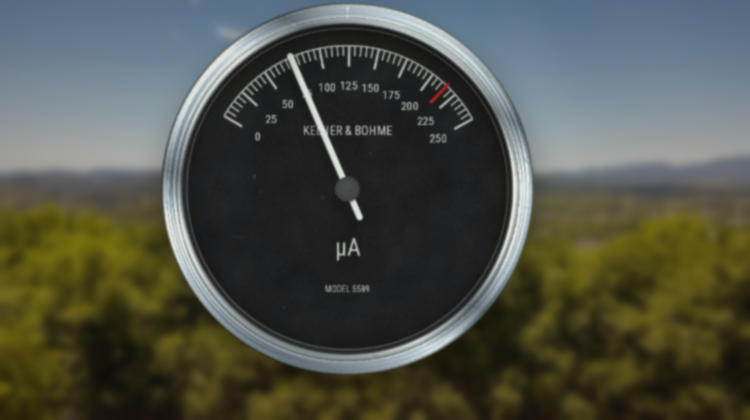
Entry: value=75 unit=µA
